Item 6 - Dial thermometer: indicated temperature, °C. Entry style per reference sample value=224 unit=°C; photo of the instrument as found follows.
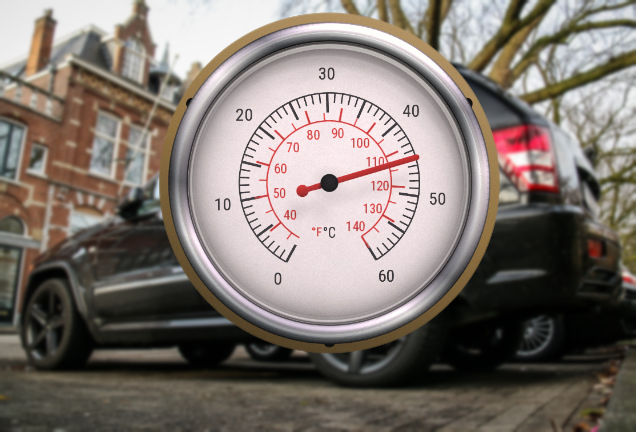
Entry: value=45 unit=°C
